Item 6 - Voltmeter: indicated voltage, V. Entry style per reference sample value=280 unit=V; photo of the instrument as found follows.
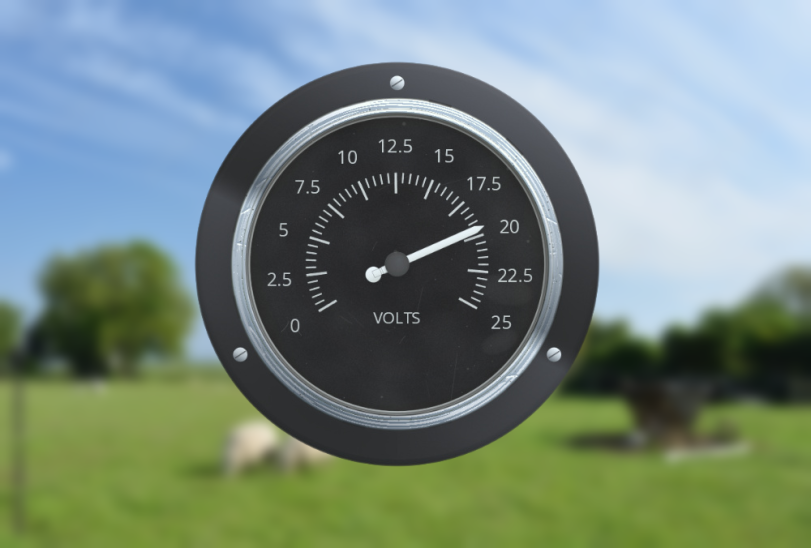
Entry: value=19.5 unit=V
